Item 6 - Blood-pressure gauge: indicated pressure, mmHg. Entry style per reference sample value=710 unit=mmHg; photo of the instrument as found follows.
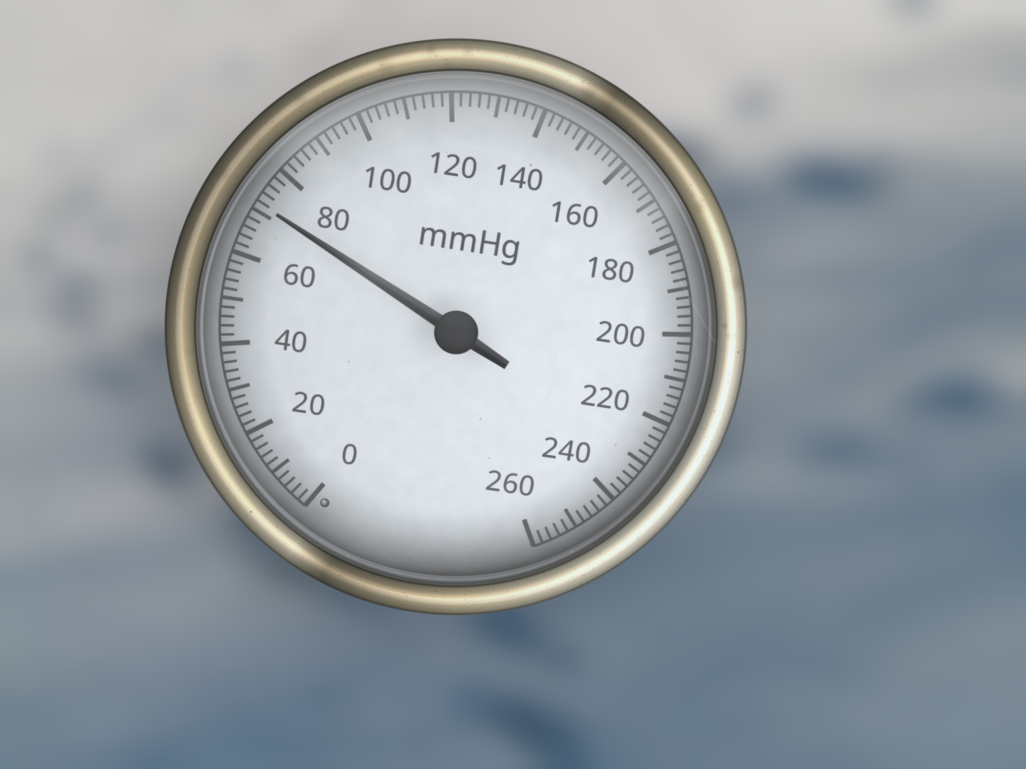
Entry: value=72 unit=mmHg
